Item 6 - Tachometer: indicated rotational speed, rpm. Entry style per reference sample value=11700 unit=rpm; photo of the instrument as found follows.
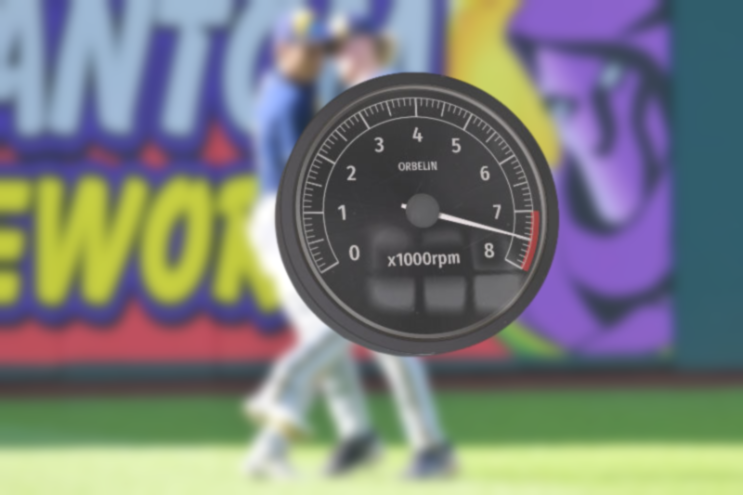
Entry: value=7500 unit=rpm
